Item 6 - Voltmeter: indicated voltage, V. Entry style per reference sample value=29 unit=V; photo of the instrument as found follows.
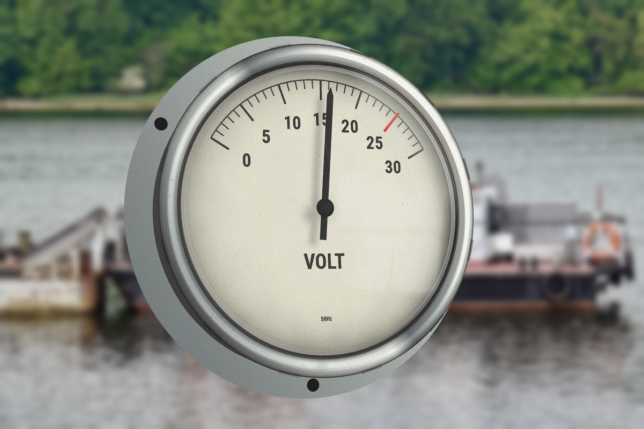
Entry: value=16 unit=V
